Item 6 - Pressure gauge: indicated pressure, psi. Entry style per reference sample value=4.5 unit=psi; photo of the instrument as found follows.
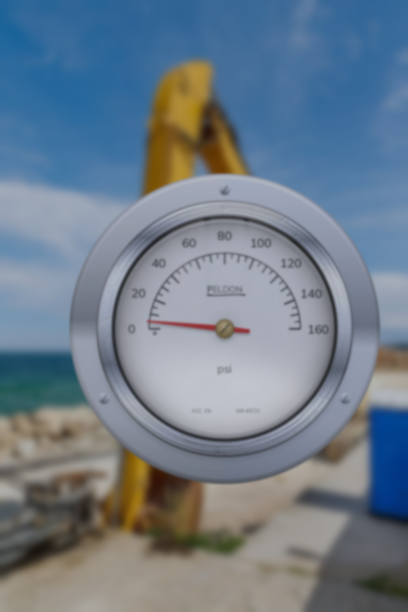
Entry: value=5 unit=psi
